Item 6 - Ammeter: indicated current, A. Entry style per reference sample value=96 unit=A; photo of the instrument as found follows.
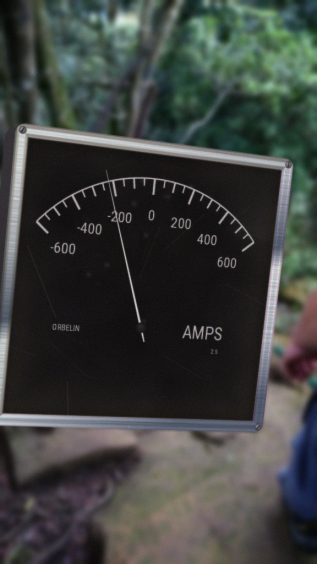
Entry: value=-225 unit=A
